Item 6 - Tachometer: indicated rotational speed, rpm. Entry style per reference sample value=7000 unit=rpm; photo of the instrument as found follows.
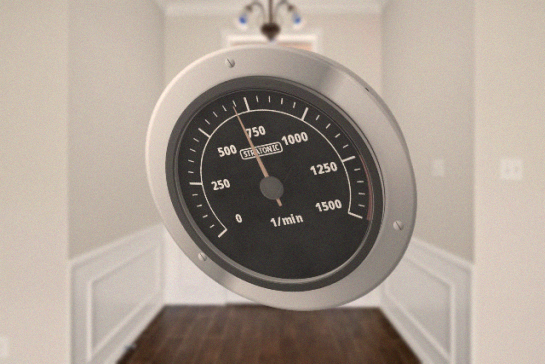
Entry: value=700 unit=rpm
